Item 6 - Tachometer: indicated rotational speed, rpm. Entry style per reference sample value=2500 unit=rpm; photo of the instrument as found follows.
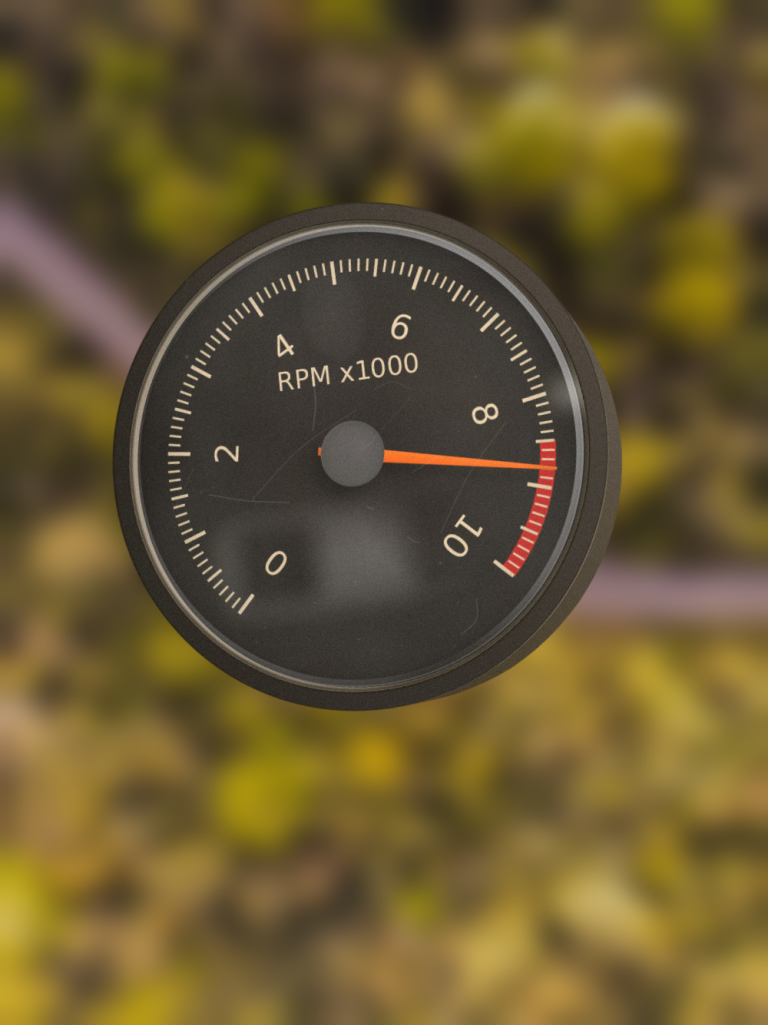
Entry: value=8800 unit=rpm
